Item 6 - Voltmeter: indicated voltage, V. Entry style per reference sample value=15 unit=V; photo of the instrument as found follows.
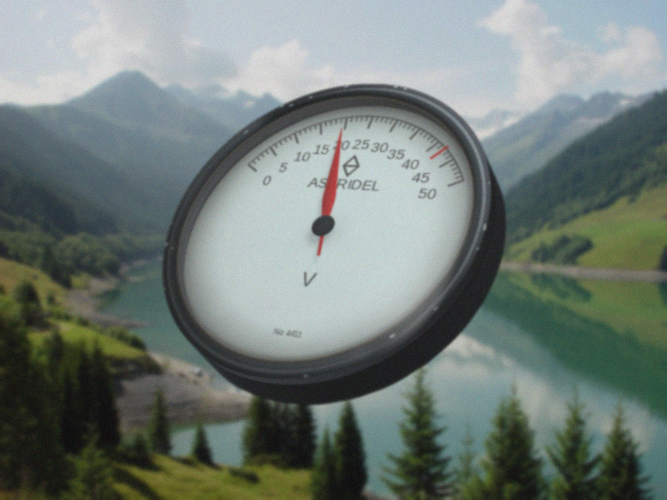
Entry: value=20 unit=V
